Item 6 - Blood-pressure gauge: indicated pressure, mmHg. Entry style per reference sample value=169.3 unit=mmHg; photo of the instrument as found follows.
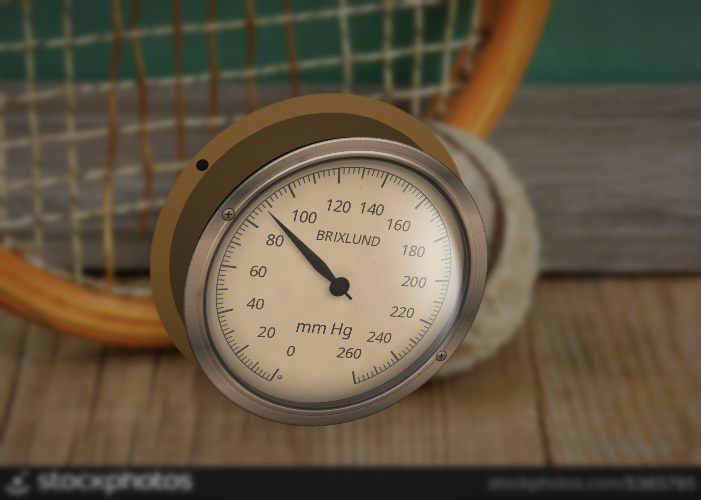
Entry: value=88 unit=mmHg
